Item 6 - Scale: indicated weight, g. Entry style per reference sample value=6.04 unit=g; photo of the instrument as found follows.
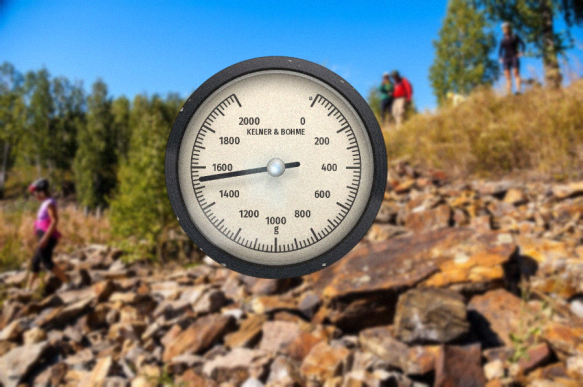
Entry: value=1540 unit=g
